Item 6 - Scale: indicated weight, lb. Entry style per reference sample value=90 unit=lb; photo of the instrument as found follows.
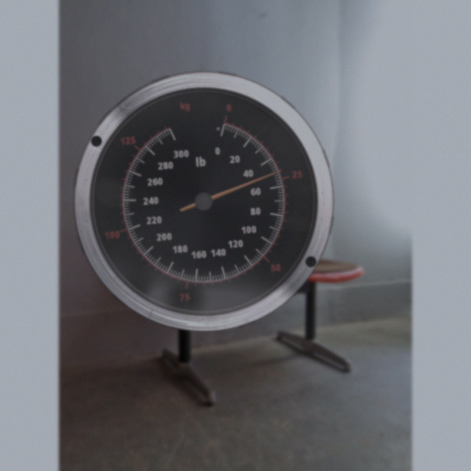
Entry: value=50 unit=lb
